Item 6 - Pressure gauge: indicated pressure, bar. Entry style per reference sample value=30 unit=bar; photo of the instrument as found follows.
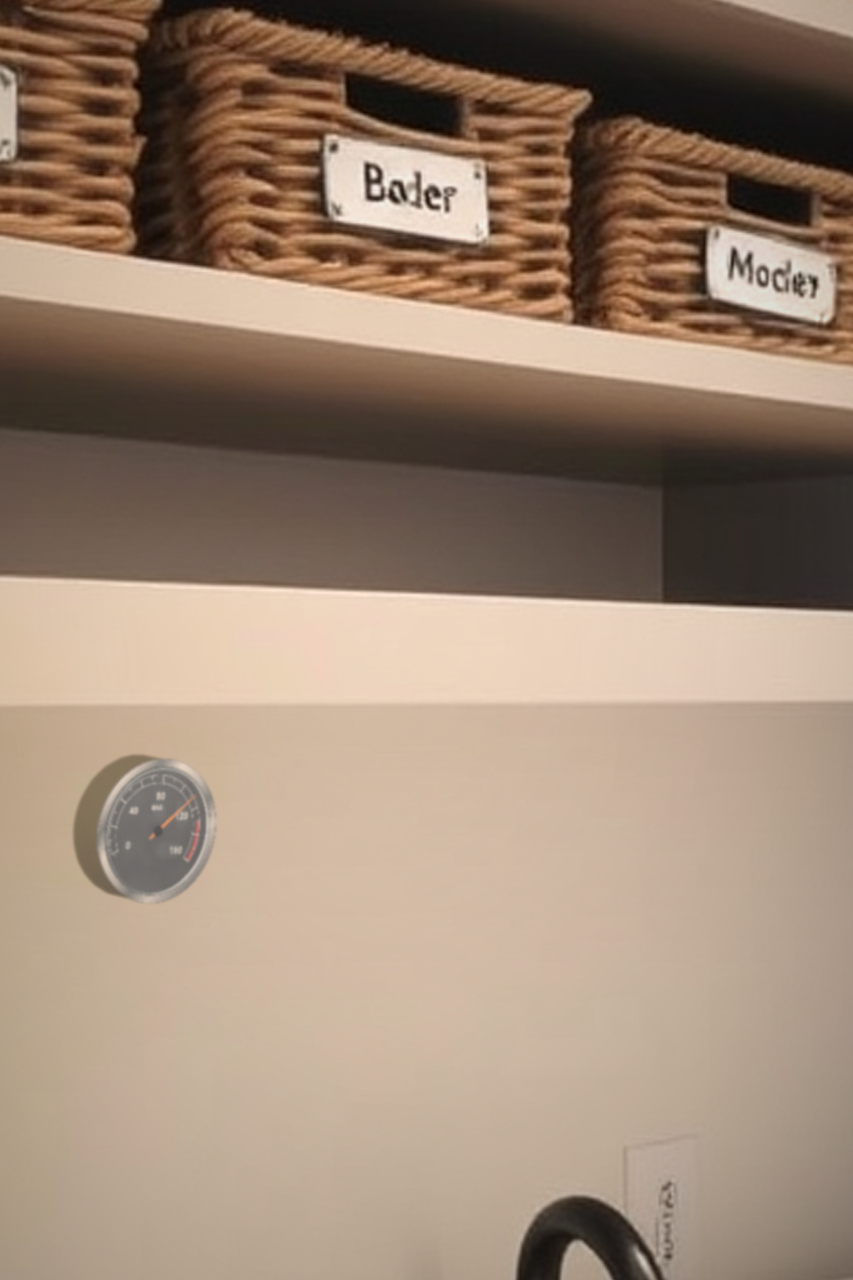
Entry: value=110 unit=bar
